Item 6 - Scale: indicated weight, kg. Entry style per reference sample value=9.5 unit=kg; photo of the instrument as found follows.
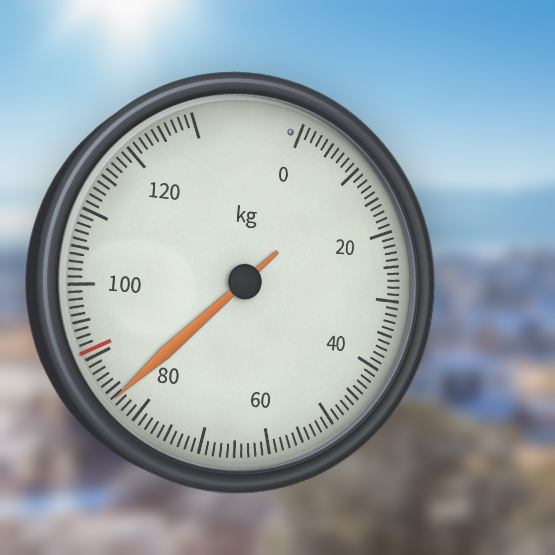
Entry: value=84 unit=kg
